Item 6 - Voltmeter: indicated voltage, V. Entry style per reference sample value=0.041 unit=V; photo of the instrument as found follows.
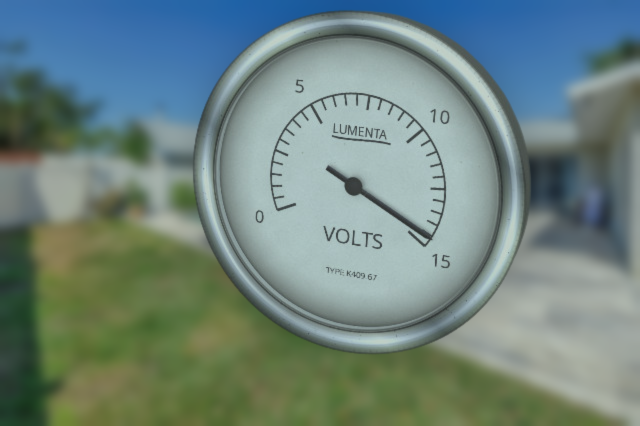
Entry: value=14.5 unit=V
